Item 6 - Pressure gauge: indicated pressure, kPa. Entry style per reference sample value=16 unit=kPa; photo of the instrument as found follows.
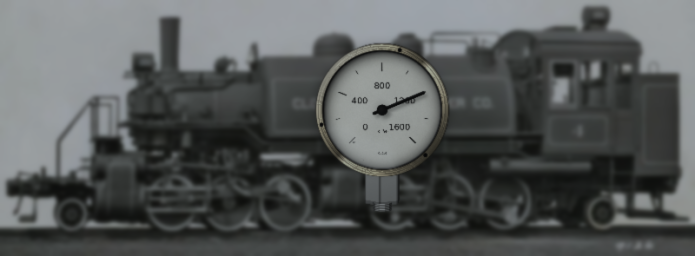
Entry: value=1200 unit=kPa
